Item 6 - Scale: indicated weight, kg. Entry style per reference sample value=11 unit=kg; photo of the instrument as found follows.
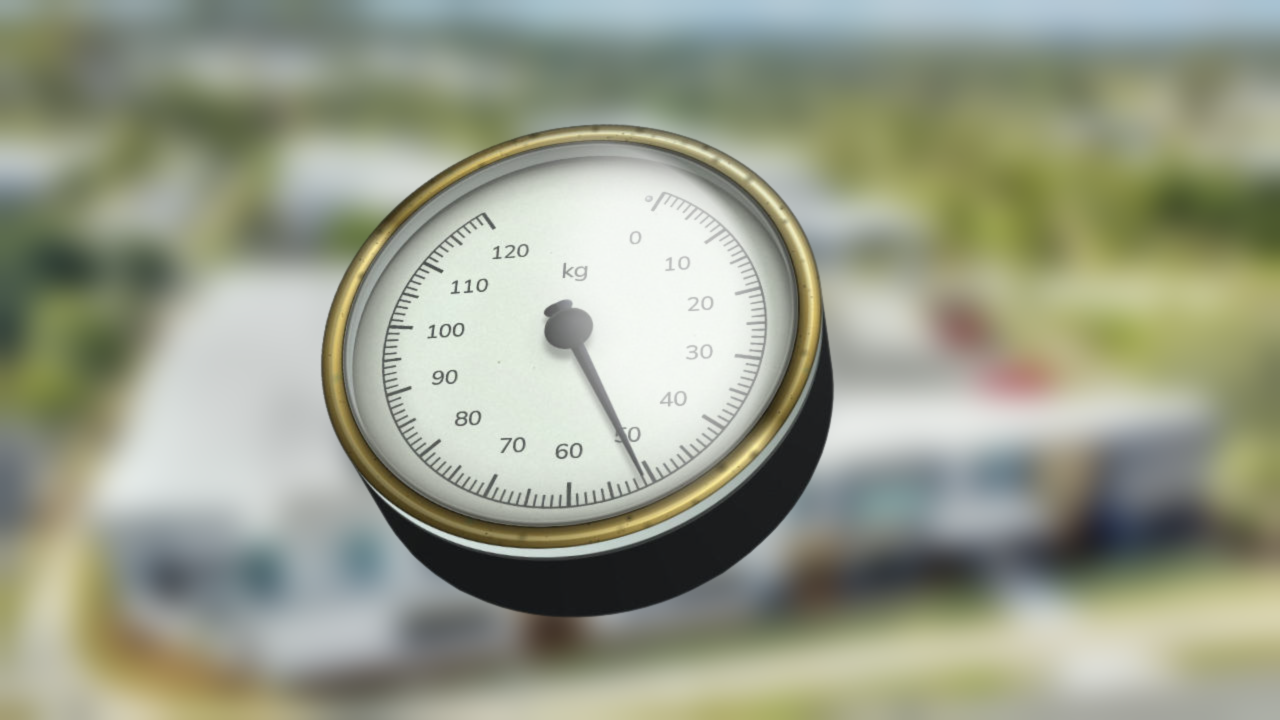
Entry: value=51 unit=kg
